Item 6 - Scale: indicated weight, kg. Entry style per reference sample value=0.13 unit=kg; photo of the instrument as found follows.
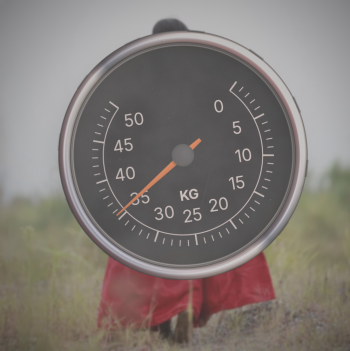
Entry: value=35.5 unit=kg
